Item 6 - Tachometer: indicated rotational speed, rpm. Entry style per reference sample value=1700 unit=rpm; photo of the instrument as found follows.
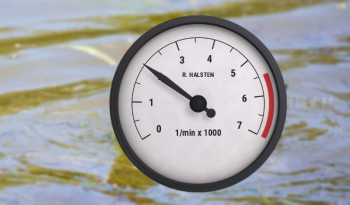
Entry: value=2000 unit=rpm
